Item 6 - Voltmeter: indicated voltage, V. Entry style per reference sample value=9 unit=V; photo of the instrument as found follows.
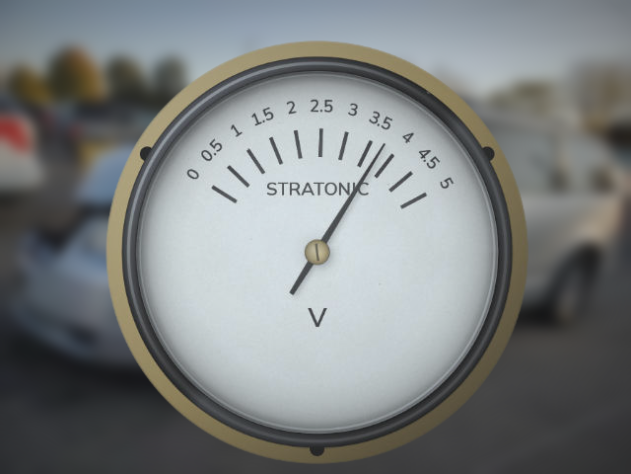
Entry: value=3.75 unit=V
